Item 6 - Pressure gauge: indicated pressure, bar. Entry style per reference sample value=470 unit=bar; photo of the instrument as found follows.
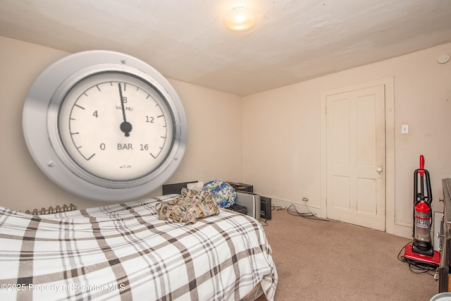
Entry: value=7.5 unit=bar
